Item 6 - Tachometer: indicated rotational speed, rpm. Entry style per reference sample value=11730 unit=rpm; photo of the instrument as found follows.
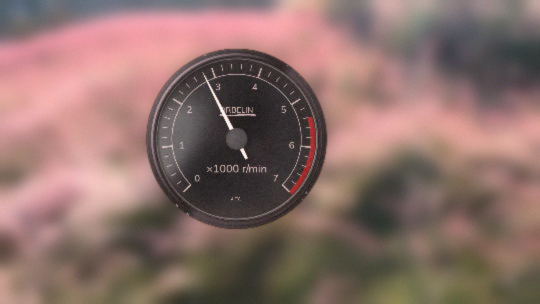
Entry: value=2800 unit=rpm
